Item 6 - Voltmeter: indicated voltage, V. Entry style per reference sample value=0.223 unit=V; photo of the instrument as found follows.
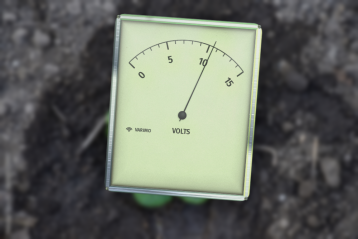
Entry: value=10.5 unit=V
